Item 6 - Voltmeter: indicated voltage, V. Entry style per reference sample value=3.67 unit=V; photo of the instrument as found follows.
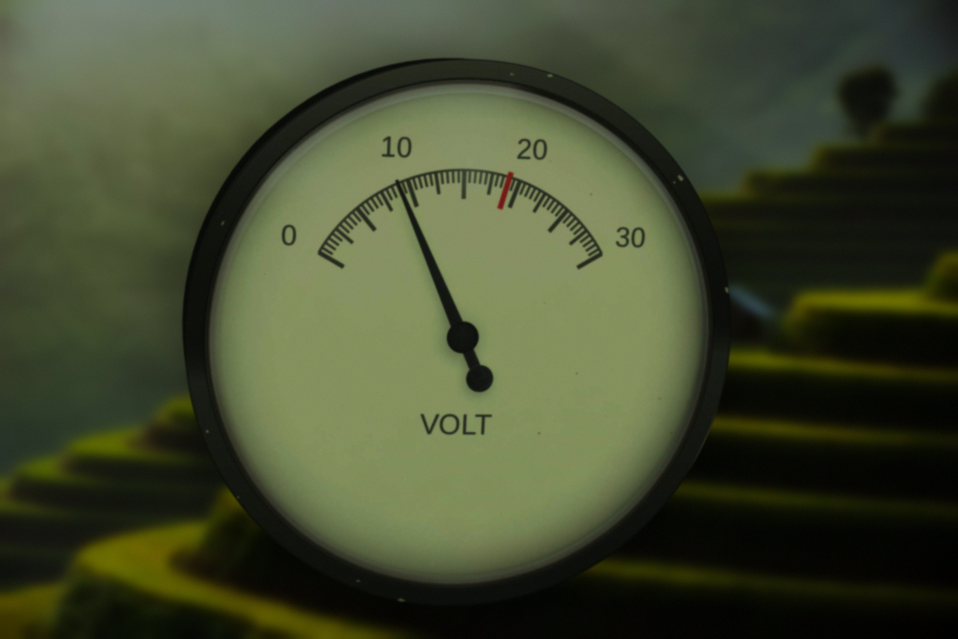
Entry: value=9 unit=V
